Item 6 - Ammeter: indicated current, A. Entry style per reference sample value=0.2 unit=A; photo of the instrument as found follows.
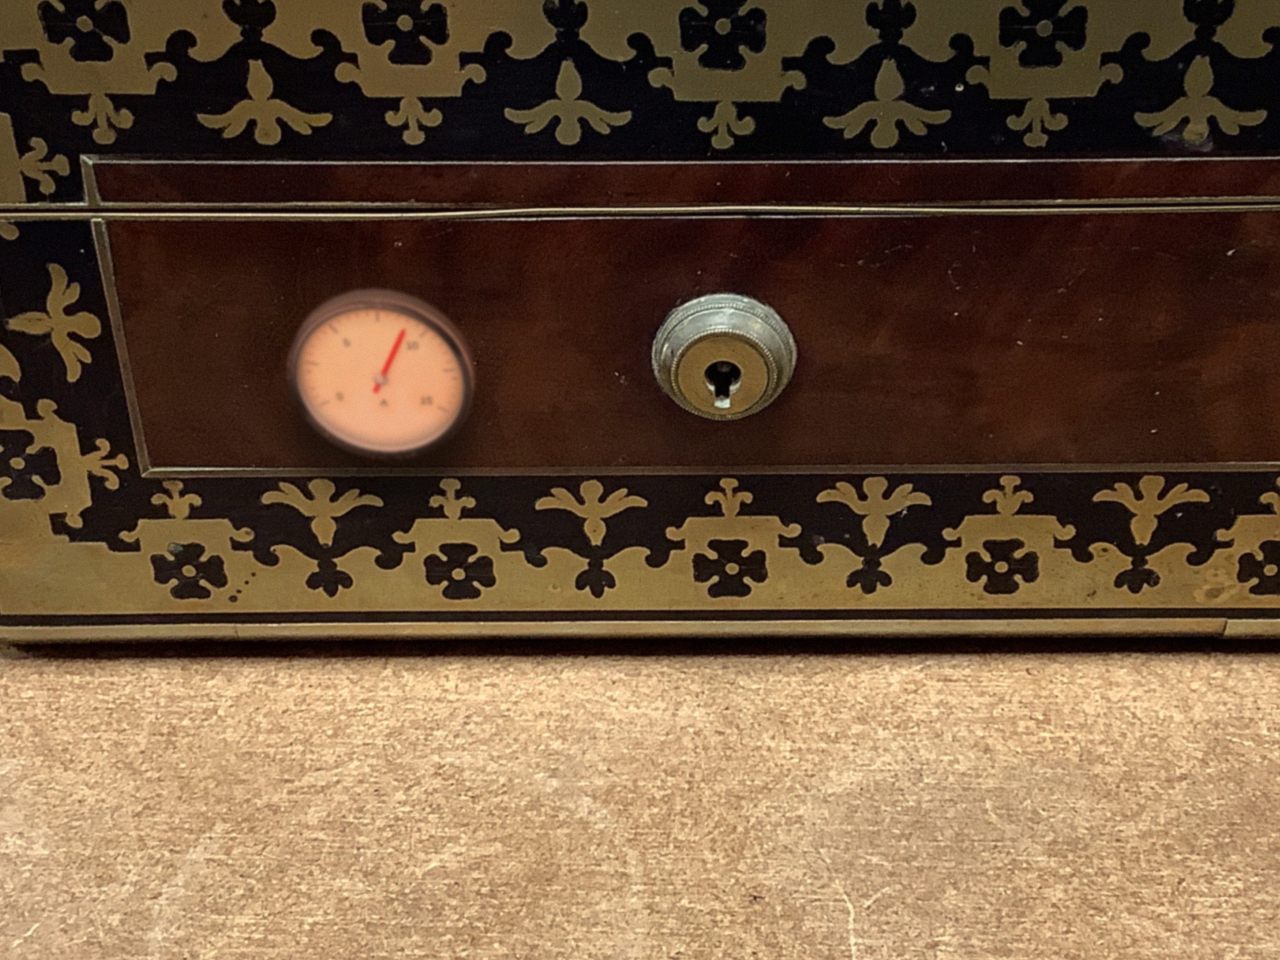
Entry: value=9 unit=A
